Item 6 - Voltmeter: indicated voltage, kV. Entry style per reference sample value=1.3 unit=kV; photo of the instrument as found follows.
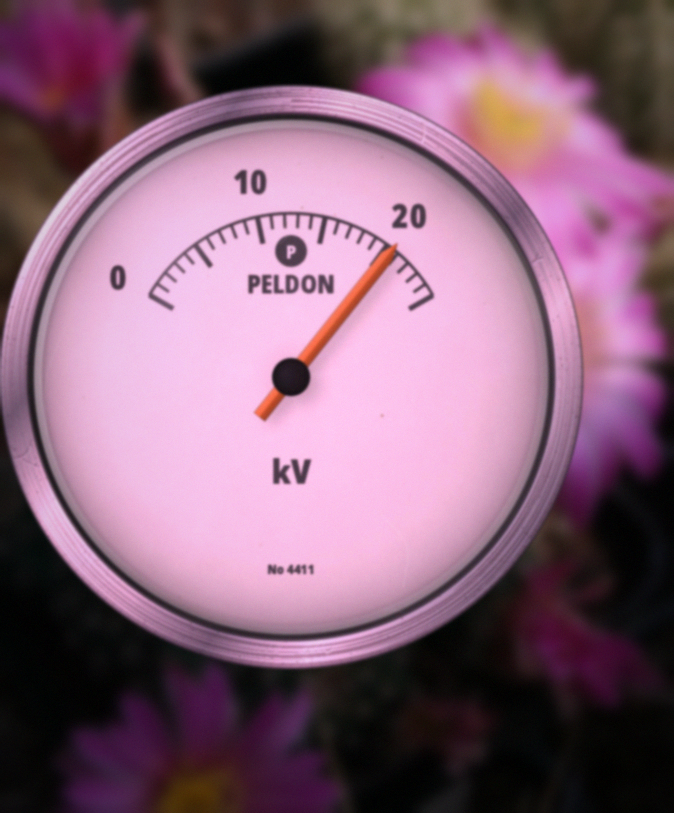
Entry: value=20.5 unit=kV
